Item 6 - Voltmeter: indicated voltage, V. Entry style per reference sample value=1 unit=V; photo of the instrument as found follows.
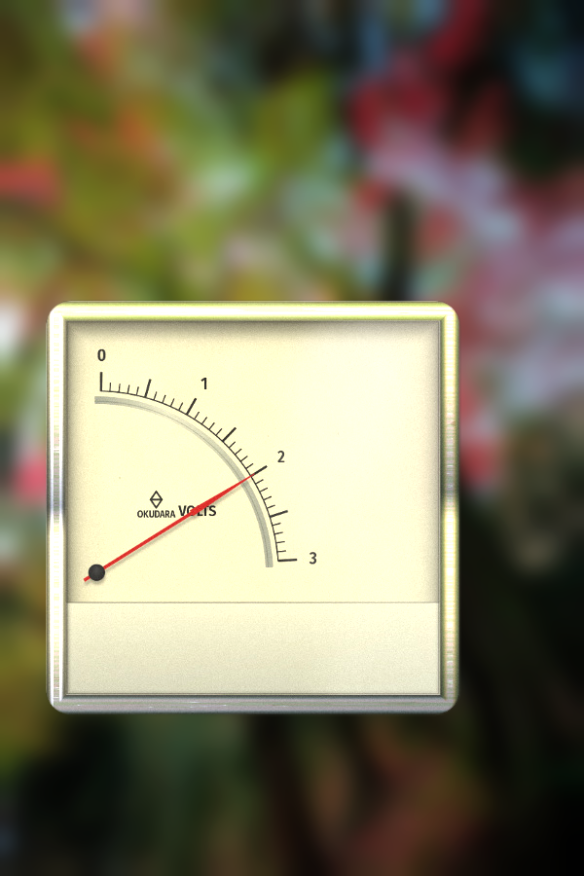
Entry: value=2 unit=V
